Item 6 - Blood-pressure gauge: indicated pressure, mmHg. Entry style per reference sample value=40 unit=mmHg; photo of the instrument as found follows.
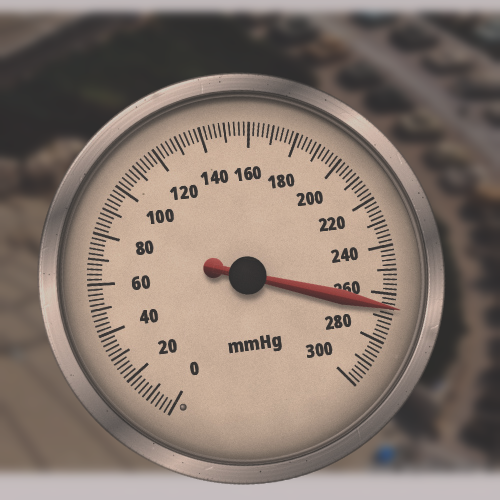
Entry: value=266 unit=mmHg
